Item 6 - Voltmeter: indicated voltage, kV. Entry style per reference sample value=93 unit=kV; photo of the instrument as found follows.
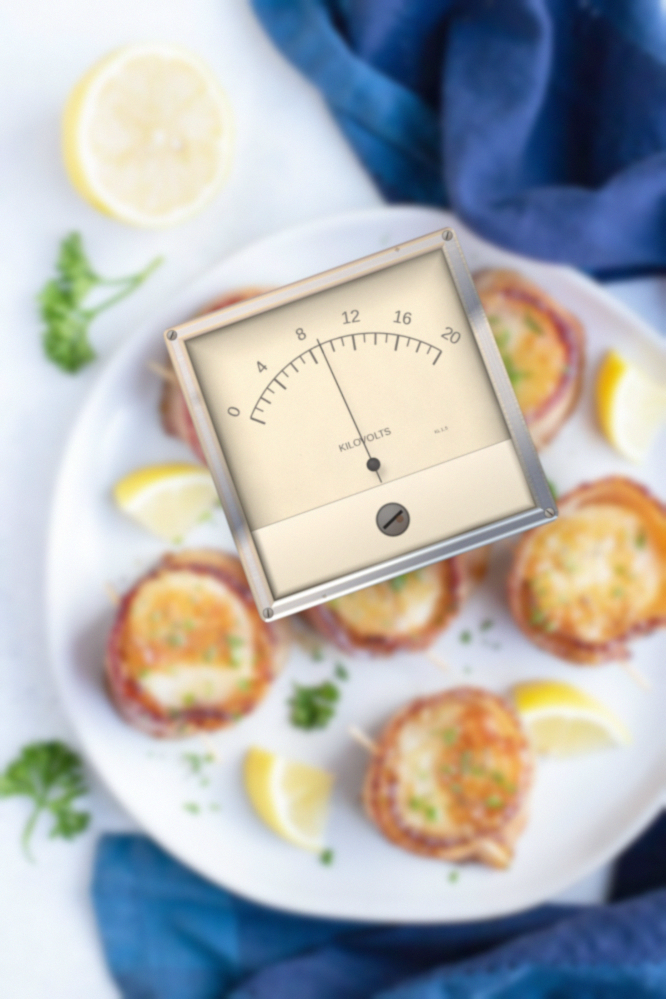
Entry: value=9 unit=kV
